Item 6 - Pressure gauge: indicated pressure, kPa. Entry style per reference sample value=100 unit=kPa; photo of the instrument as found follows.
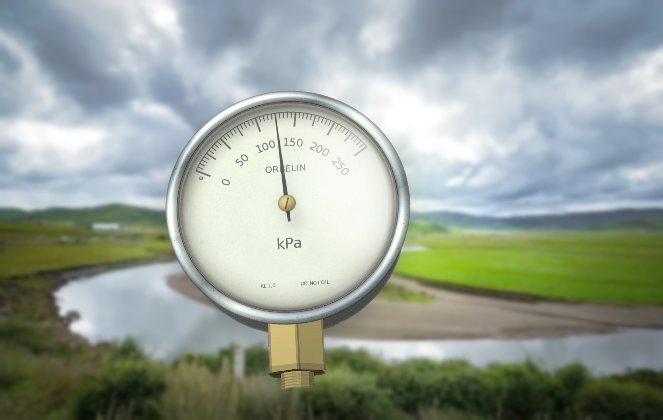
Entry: value=125 unit=kPa
